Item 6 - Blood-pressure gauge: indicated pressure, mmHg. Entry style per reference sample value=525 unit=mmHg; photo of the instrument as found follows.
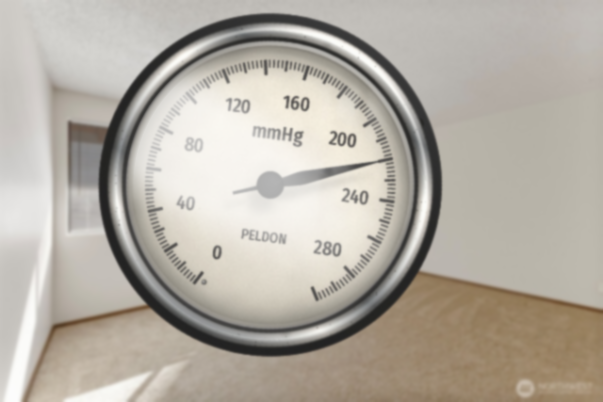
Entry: value=220 unit=mmHg
